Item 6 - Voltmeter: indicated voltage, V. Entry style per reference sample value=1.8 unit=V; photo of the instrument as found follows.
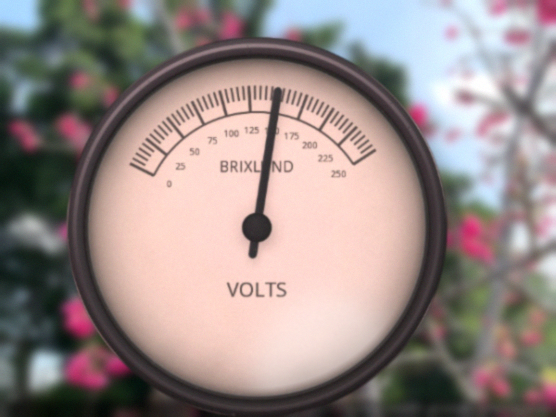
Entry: value=150 unit=V
